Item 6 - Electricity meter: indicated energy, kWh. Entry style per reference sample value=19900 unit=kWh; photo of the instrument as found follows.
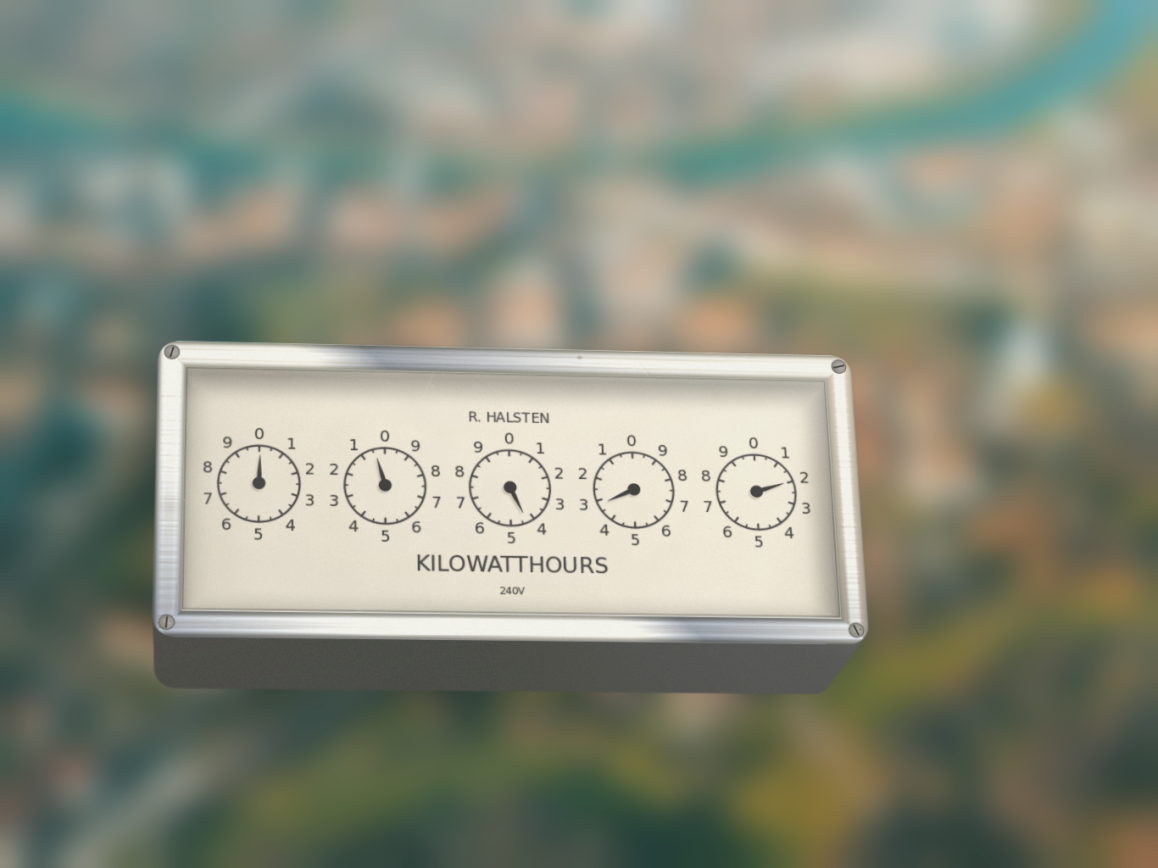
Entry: value=432 unit=kWh
